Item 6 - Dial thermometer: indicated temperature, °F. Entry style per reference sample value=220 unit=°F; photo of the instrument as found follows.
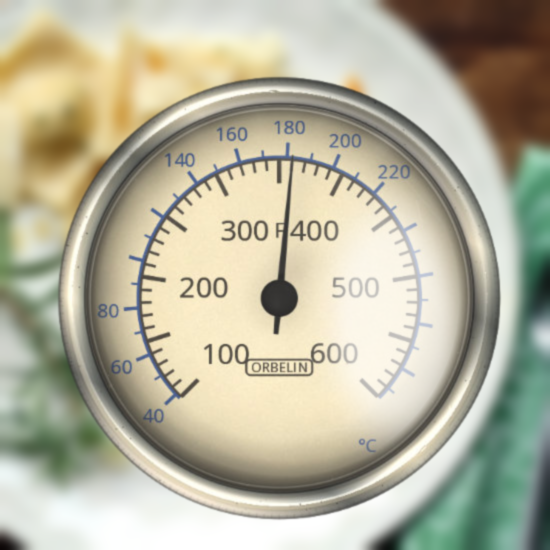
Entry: value=360 unit=°F
